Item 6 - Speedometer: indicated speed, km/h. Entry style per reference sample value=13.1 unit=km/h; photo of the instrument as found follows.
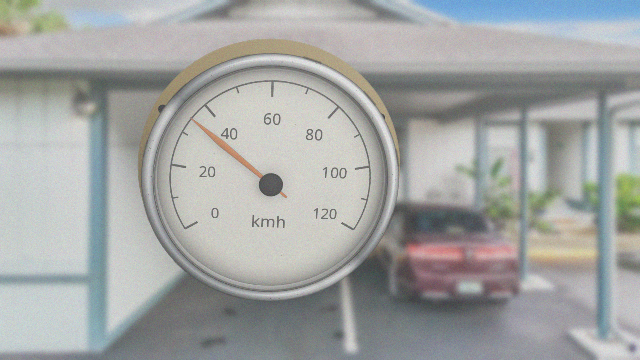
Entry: value=35 unit=km/h
